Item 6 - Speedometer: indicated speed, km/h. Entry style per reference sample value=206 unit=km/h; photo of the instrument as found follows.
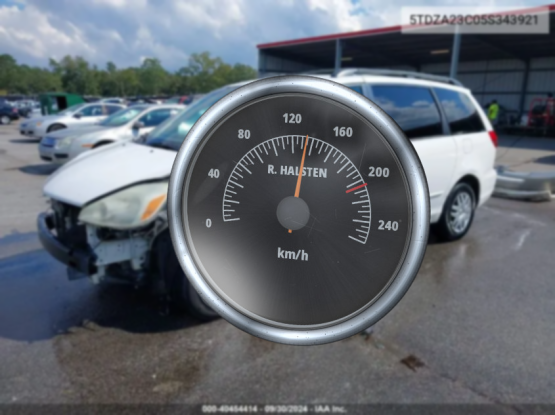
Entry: value=135 unit=km/h
